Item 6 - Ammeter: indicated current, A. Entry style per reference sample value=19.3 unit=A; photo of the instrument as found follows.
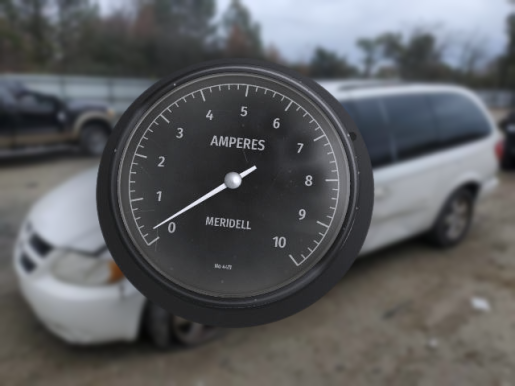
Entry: value=0.2 unit=A
